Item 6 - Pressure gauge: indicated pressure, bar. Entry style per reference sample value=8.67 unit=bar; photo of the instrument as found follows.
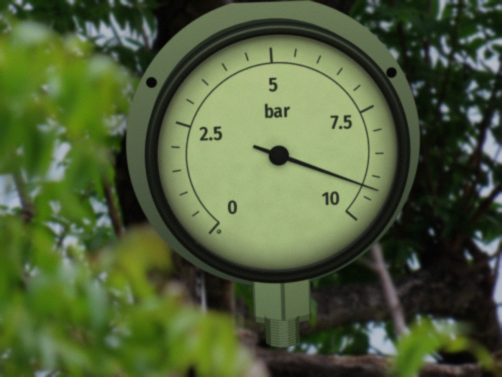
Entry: value=9.25 unit=bar
